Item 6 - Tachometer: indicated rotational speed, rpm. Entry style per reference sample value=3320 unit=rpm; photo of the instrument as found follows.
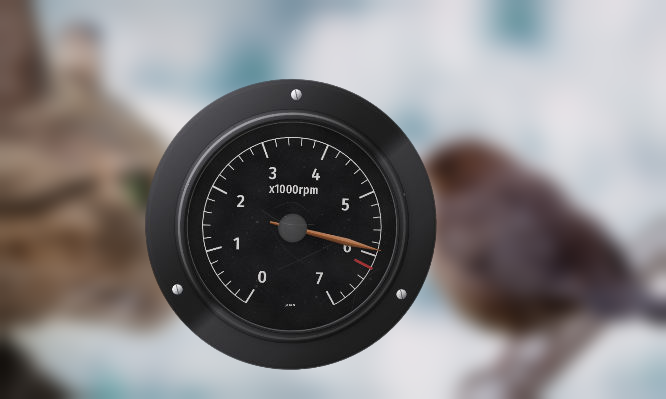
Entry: value=5900 unit=rpm
